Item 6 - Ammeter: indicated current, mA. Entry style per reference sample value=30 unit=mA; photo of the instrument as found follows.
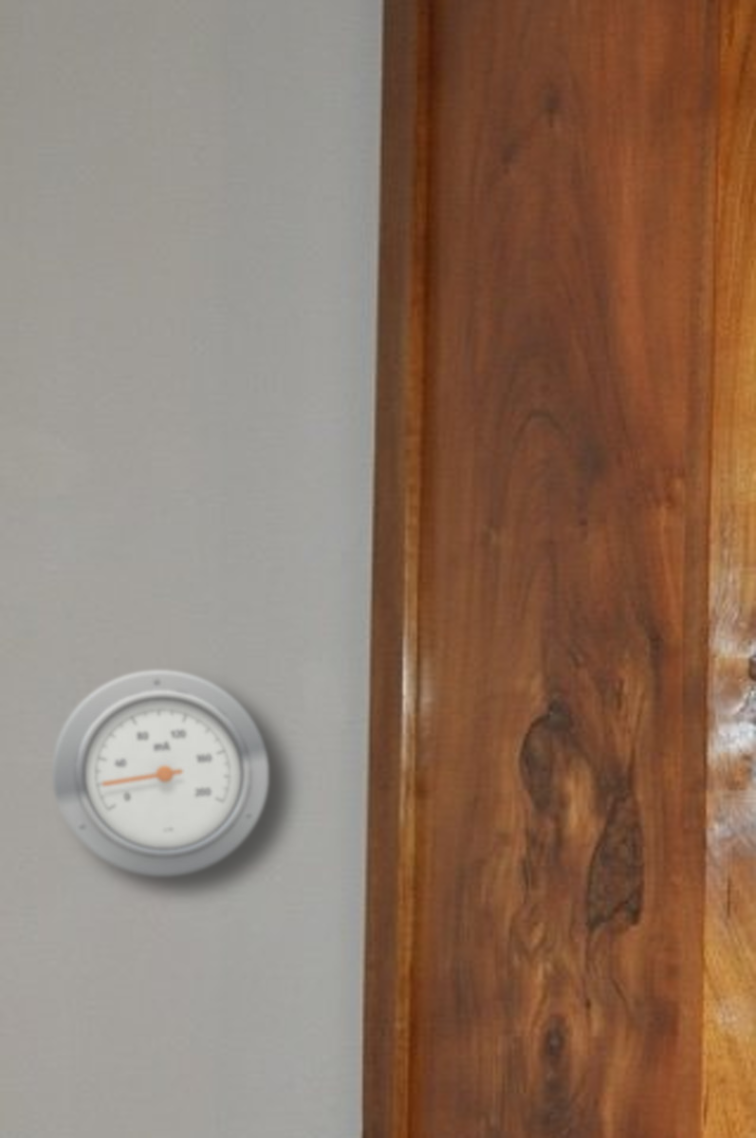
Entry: value=20 unit=mA
